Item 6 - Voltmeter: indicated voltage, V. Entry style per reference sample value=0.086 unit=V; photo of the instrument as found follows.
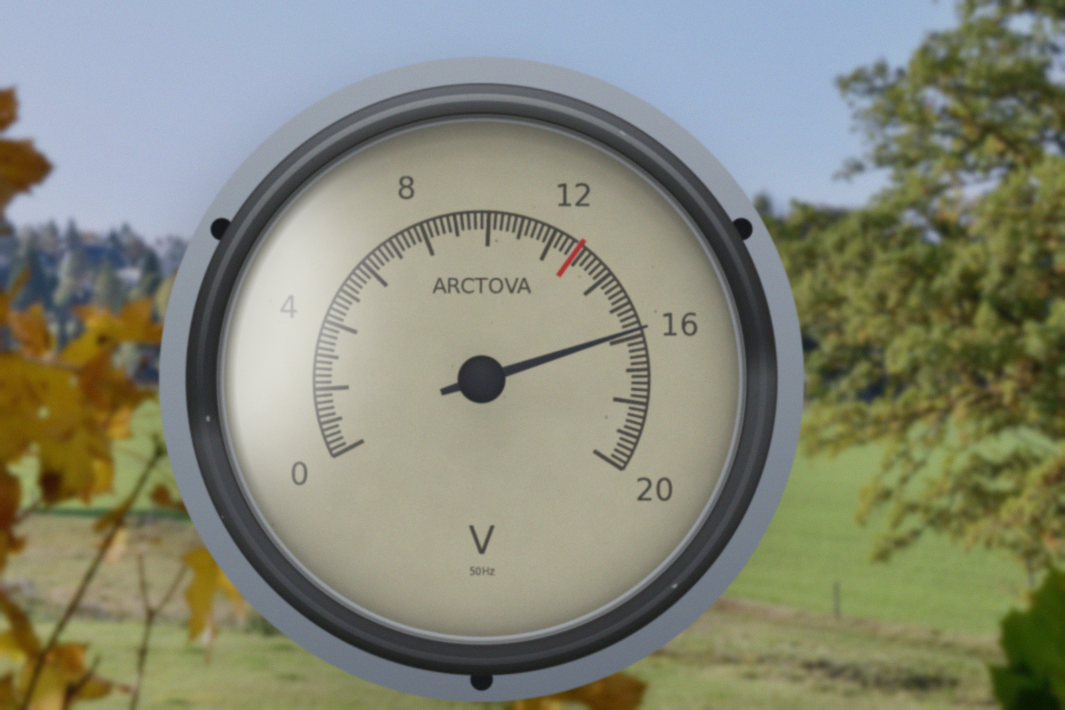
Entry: value=15.8 unit=V
